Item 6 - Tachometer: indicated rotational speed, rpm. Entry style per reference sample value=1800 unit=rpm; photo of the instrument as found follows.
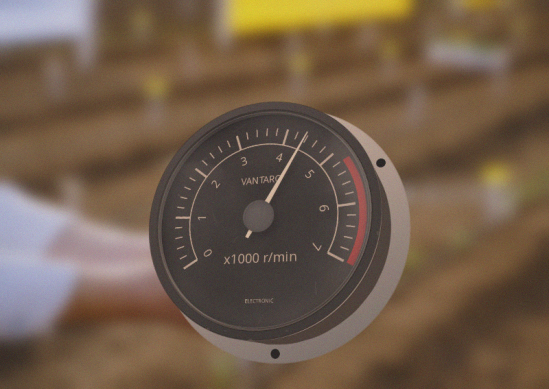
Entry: value=4400 unit=rpm
